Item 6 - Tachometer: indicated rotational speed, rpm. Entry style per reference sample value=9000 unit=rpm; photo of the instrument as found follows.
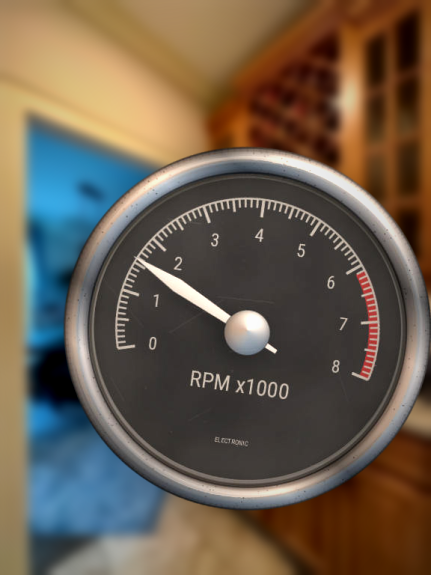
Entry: value=1600 unit=rpm
